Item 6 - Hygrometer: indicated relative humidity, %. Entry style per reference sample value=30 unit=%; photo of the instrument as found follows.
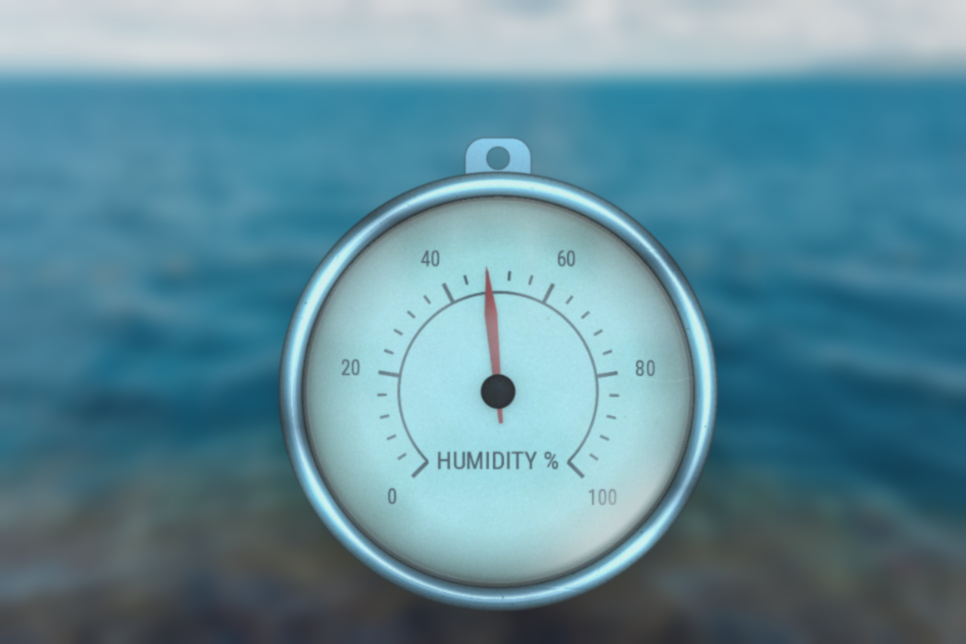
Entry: value=48 unit=%
